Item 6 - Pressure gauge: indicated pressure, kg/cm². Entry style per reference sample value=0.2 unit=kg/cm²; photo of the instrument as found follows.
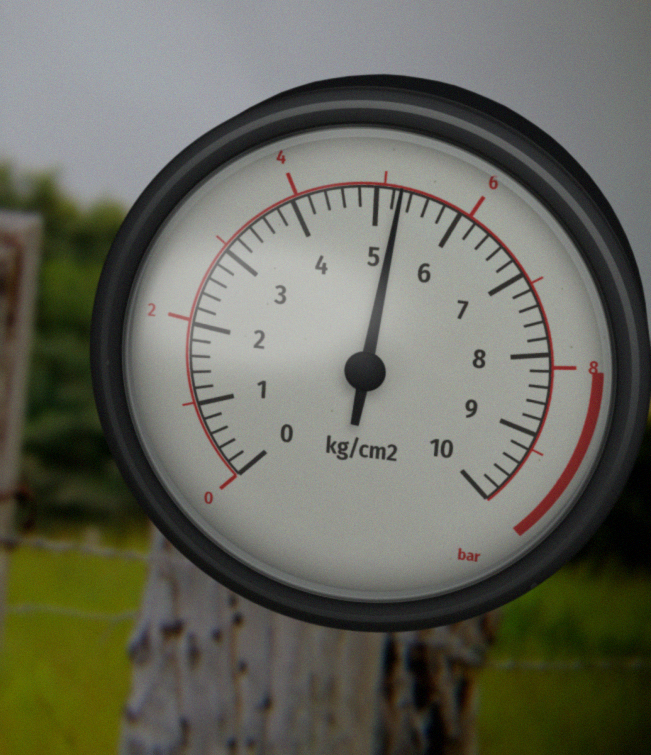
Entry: value=5.3 unit=kg/cm²
